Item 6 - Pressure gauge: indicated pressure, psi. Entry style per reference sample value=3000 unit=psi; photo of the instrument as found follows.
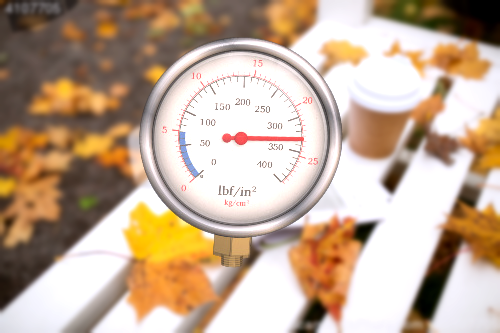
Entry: value=330 unit=psi
